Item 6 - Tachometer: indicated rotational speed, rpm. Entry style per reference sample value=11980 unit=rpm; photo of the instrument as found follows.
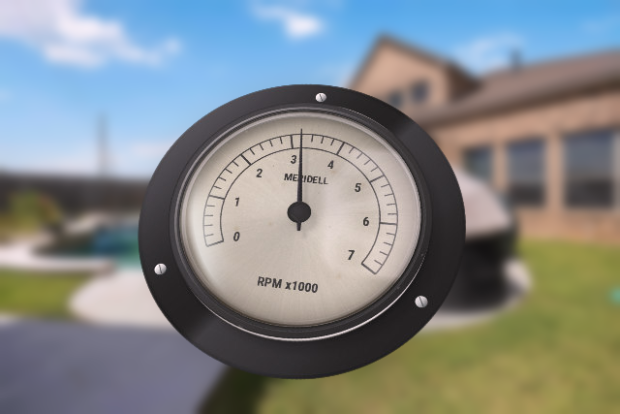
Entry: value=3200 unit=rpm
